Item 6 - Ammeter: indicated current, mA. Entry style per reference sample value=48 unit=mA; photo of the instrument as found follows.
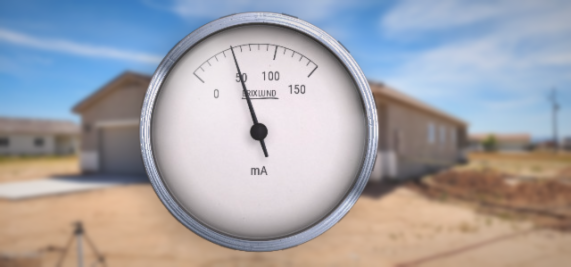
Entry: value=50 unit=mA
